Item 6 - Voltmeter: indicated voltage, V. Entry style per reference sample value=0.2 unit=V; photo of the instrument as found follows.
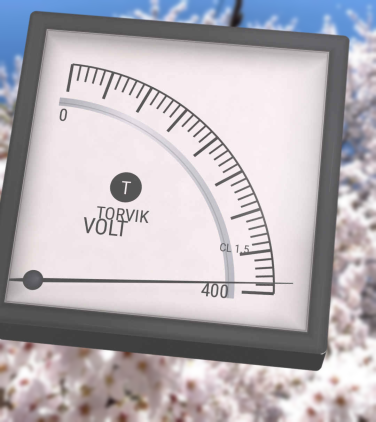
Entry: value=390 unit=V
